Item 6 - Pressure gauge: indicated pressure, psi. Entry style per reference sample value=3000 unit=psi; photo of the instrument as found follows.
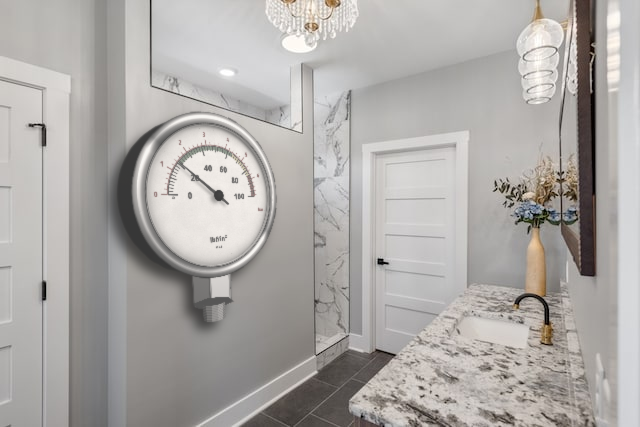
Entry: value=20 unit=psi
